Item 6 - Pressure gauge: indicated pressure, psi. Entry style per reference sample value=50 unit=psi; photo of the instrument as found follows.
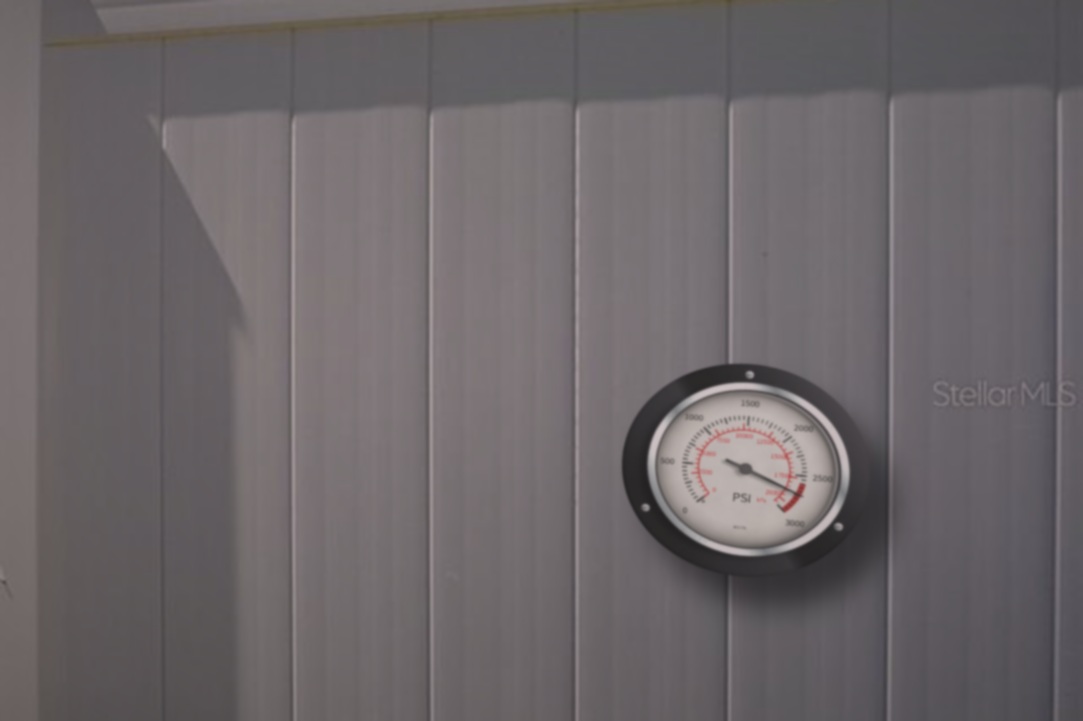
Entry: value=2750 unit=psi
